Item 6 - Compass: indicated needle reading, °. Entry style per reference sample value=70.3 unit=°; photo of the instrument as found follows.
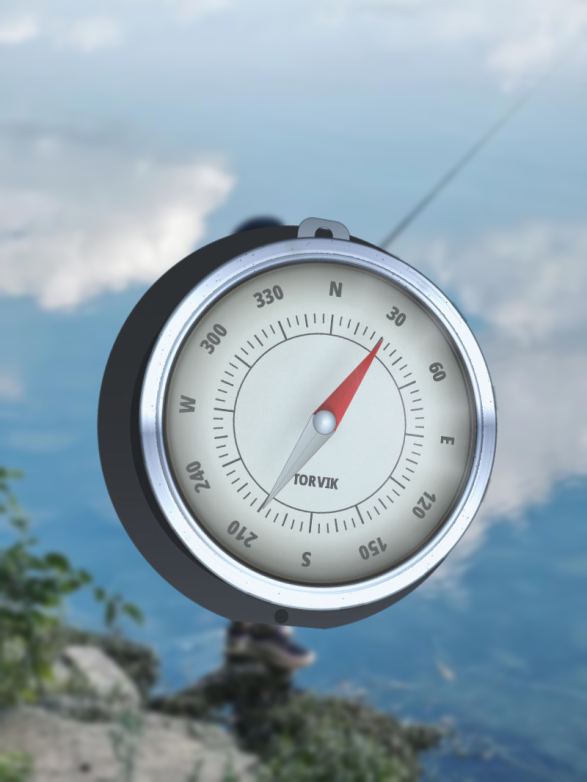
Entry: value=30 unit=°
